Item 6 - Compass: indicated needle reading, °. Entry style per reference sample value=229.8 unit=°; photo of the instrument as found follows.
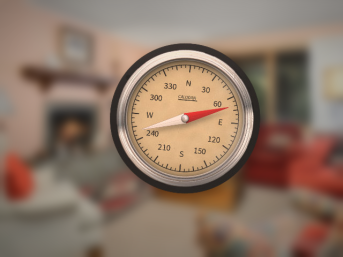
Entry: value=70 unit=°
